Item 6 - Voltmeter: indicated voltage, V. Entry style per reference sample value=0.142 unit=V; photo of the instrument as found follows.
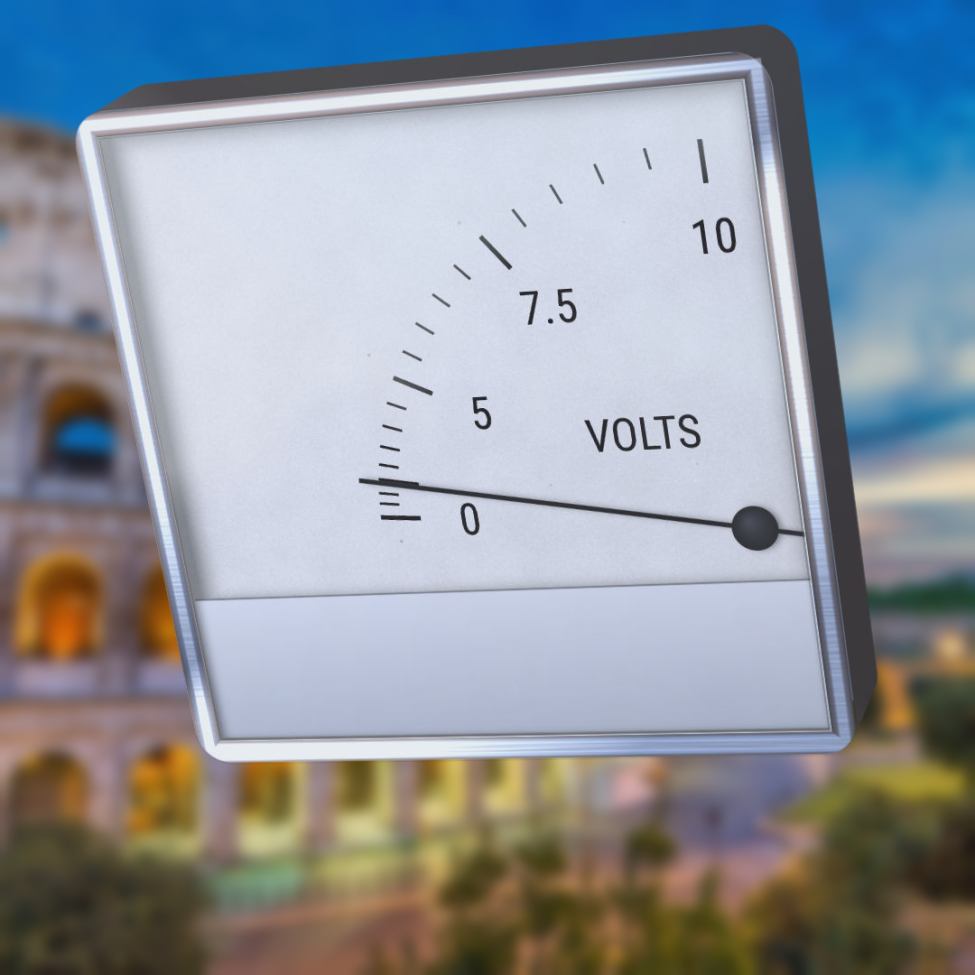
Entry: value=2.5 unit=V
